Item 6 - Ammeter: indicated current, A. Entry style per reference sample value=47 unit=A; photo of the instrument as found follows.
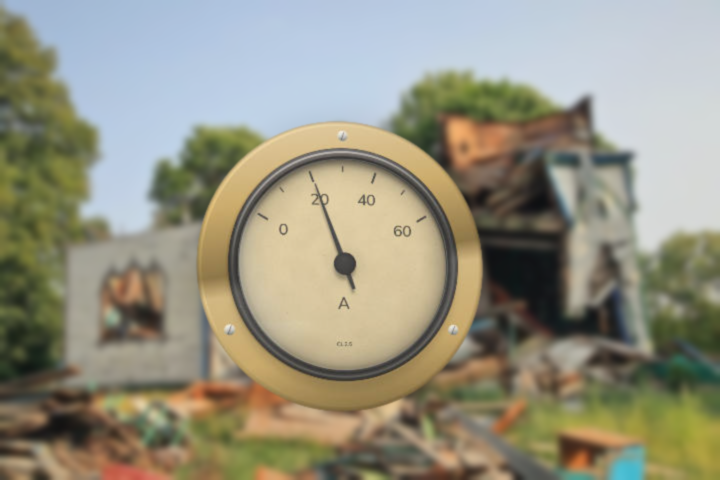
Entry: value=20 unit=A
